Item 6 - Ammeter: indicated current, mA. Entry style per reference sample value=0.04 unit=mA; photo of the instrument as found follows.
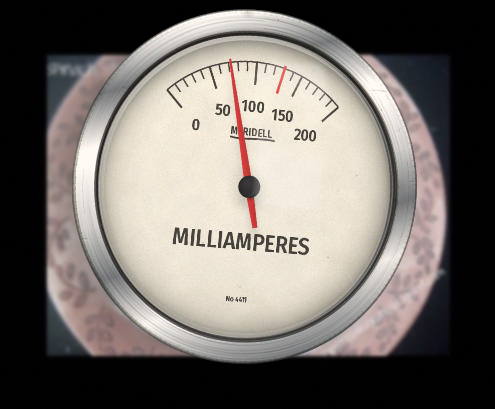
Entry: value=70 unit=mA
